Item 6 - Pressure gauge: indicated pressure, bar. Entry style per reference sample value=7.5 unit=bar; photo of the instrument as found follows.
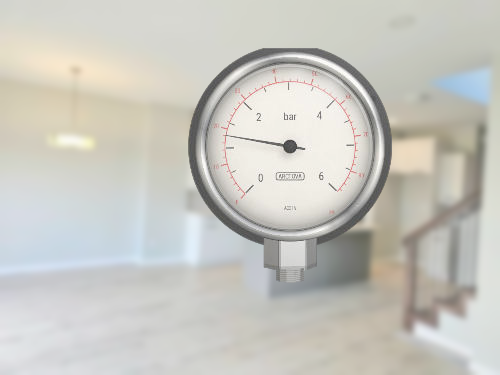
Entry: value=1.25 unit=bar
